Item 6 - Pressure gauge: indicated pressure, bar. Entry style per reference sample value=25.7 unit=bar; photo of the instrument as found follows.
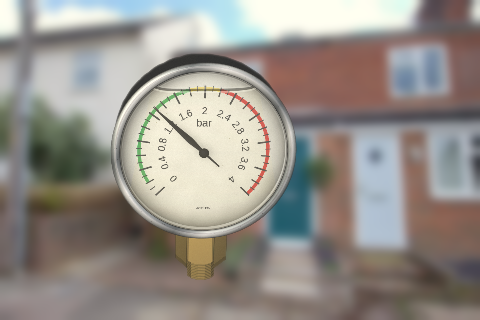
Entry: value=1.3 unit=bar
